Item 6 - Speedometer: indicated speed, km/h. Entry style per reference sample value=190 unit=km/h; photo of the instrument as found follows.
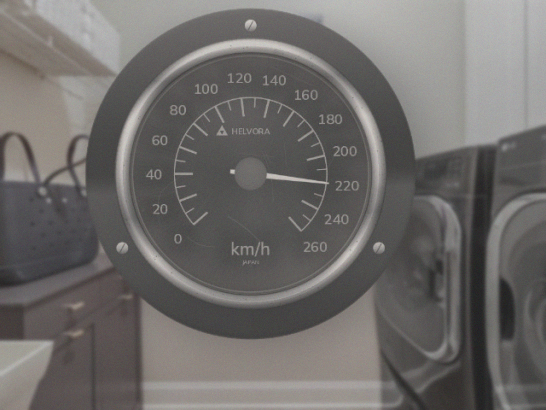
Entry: value=220 unit=km/h
